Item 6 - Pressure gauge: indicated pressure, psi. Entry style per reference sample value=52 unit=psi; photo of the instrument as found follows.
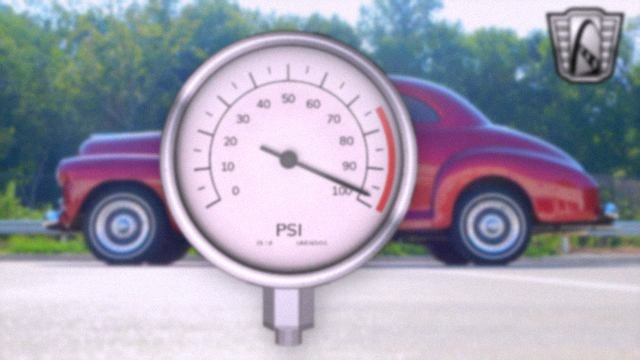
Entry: value=97.5 unit=psi
